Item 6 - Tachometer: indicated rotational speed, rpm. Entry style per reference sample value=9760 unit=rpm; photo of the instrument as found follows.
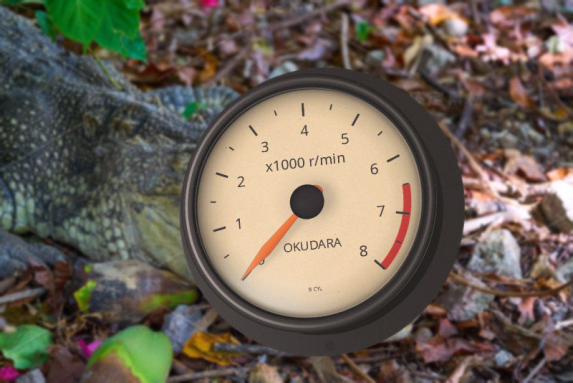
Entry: value=0 unit=rpm
